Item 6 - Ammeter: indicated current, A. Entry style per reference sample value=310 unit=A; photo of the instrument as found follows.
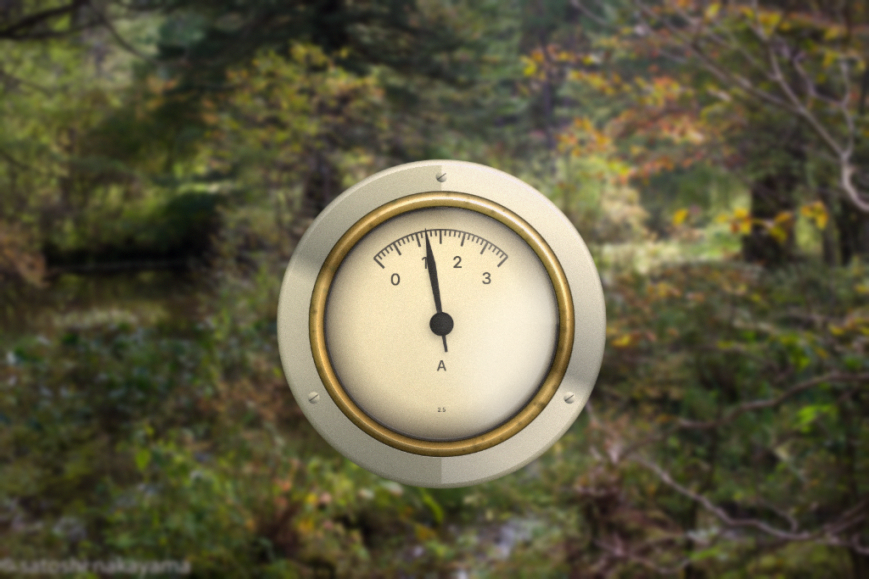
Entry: value=1.2 unit=A
